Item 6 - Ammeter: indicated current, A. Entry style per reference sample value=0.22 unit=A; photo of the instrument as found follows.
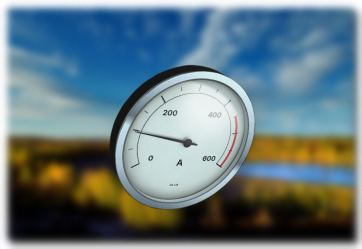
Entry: value=100 unit=A
